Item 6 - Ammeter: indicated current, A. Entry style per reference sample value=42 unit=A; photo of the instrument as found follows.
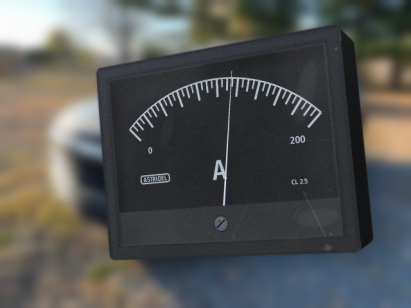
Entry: value=115 unit=A
